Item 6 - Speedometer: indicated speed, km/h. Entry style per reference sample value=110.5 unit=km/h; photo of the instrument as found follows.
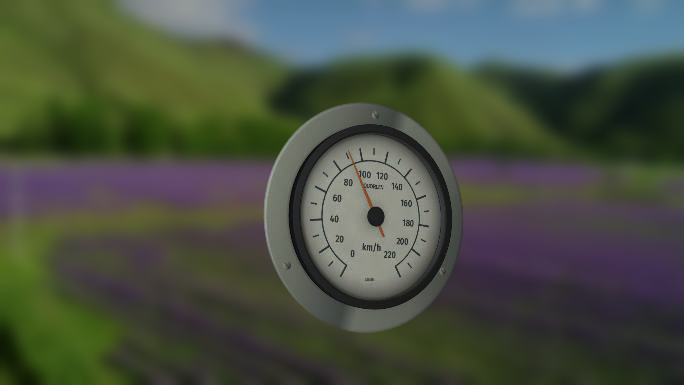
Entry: value=90 unit=km/h
